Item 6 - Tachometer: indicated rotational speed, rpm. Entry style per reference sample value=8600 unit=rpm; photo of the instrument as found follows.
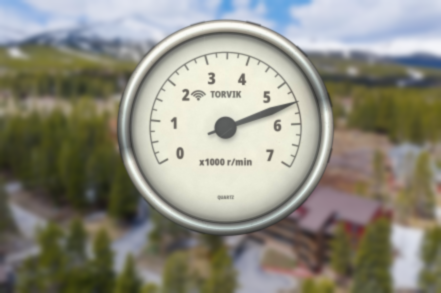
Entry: value=5500 unit=rpm
